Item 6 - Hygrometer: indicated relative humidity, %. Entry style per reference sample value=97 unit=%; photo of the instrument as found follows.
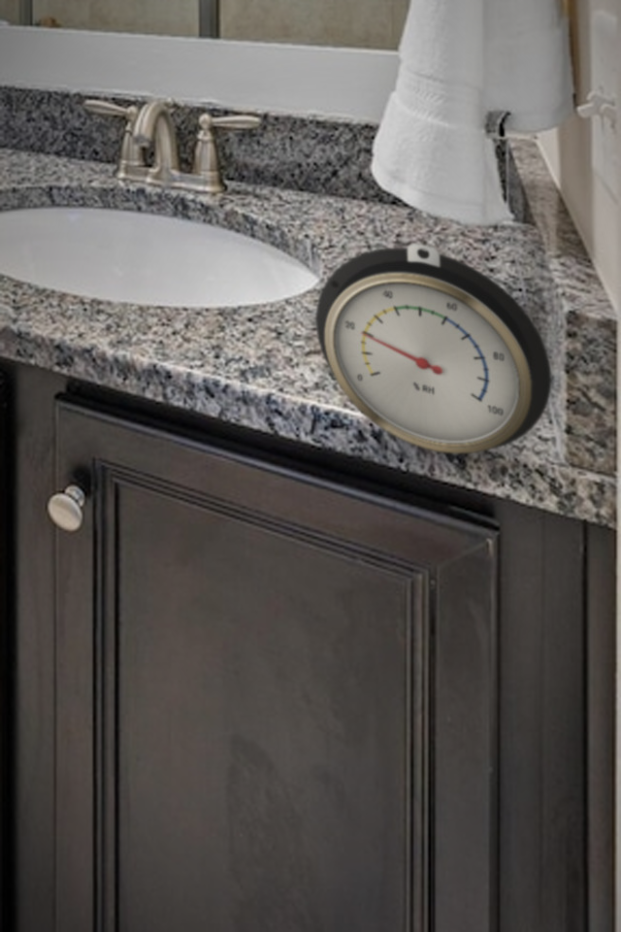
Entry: value=20 unit=%
